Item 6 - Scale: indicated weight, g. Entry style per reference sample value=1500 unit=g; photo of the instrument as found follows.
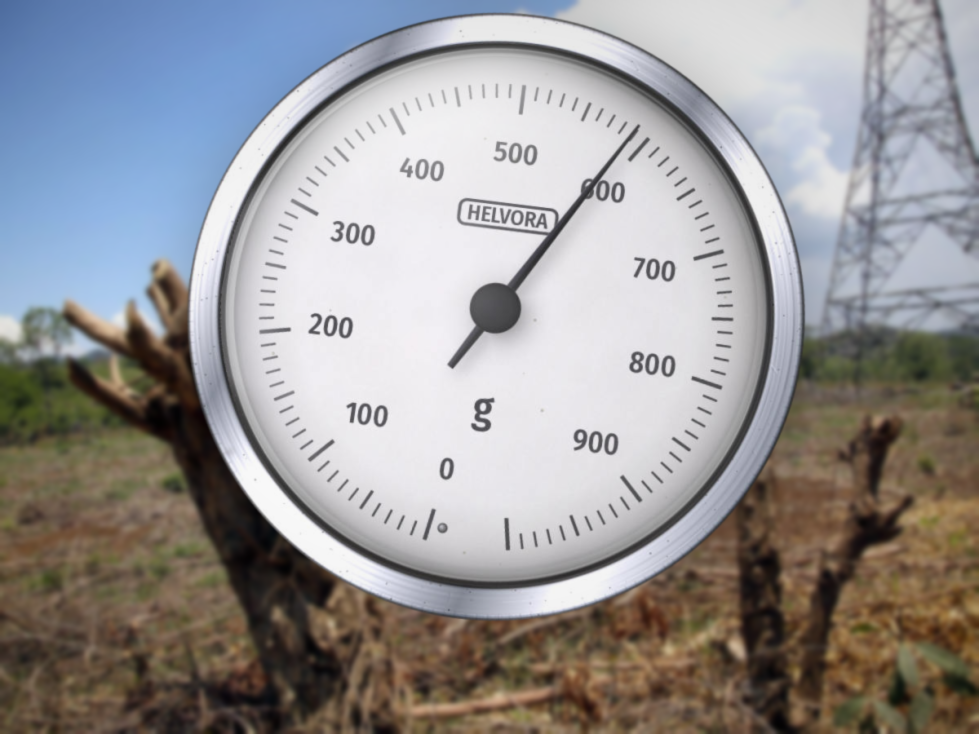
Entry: value=590 unit=g
